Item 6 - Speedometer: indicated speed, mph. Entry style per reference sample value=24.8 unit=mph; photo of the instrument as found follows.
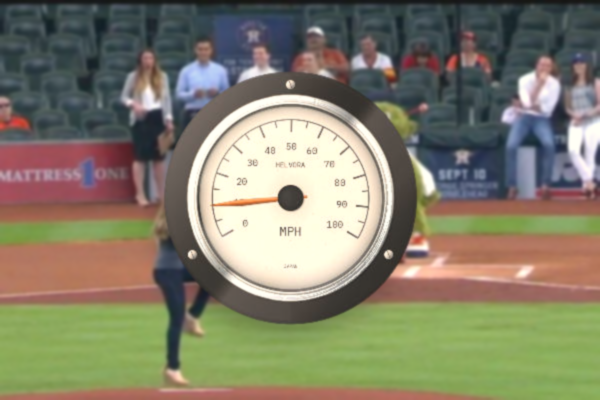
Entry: value=10 unit=mph
